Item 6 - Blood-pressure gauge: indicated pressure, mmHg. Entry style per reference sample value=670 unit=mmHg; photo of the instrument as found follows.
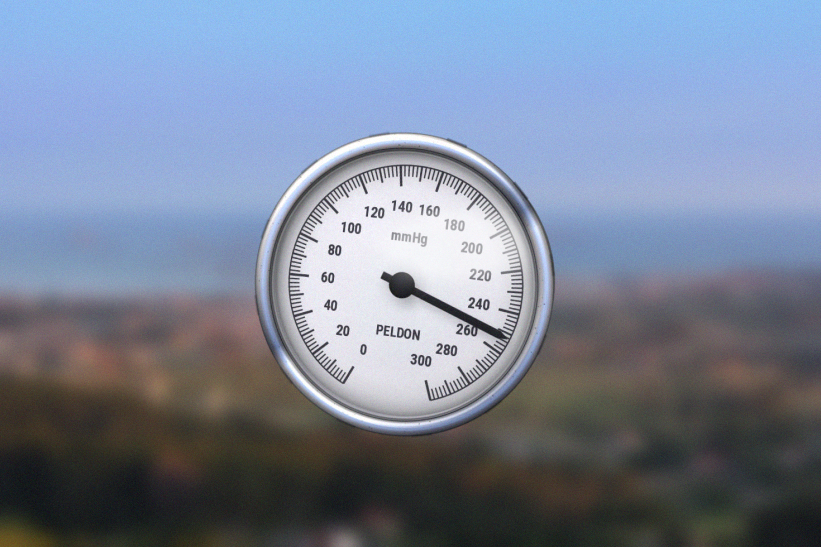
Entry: value=252 unit=mmHg
